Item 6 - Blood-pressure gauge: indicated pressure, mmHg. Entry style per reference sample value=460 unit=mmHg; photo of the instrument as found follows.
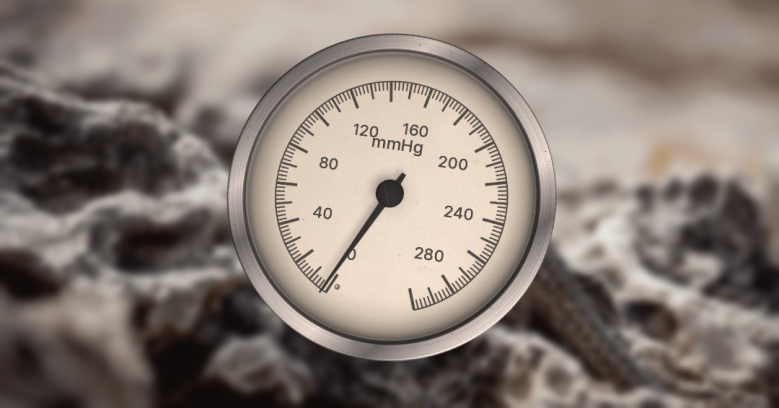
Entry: value=2 unit=mmHg
